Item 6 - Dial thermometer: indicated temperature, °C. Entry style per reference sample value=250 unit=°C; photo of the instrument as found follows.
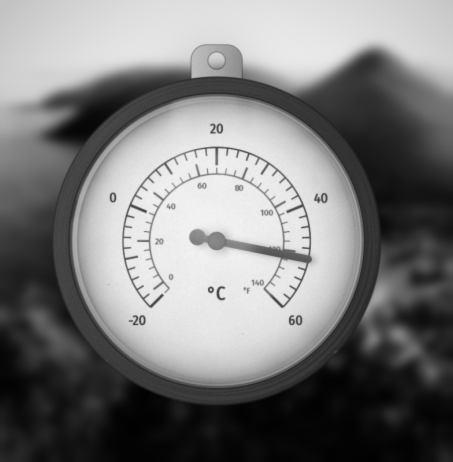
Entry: value=50 unit=°C
